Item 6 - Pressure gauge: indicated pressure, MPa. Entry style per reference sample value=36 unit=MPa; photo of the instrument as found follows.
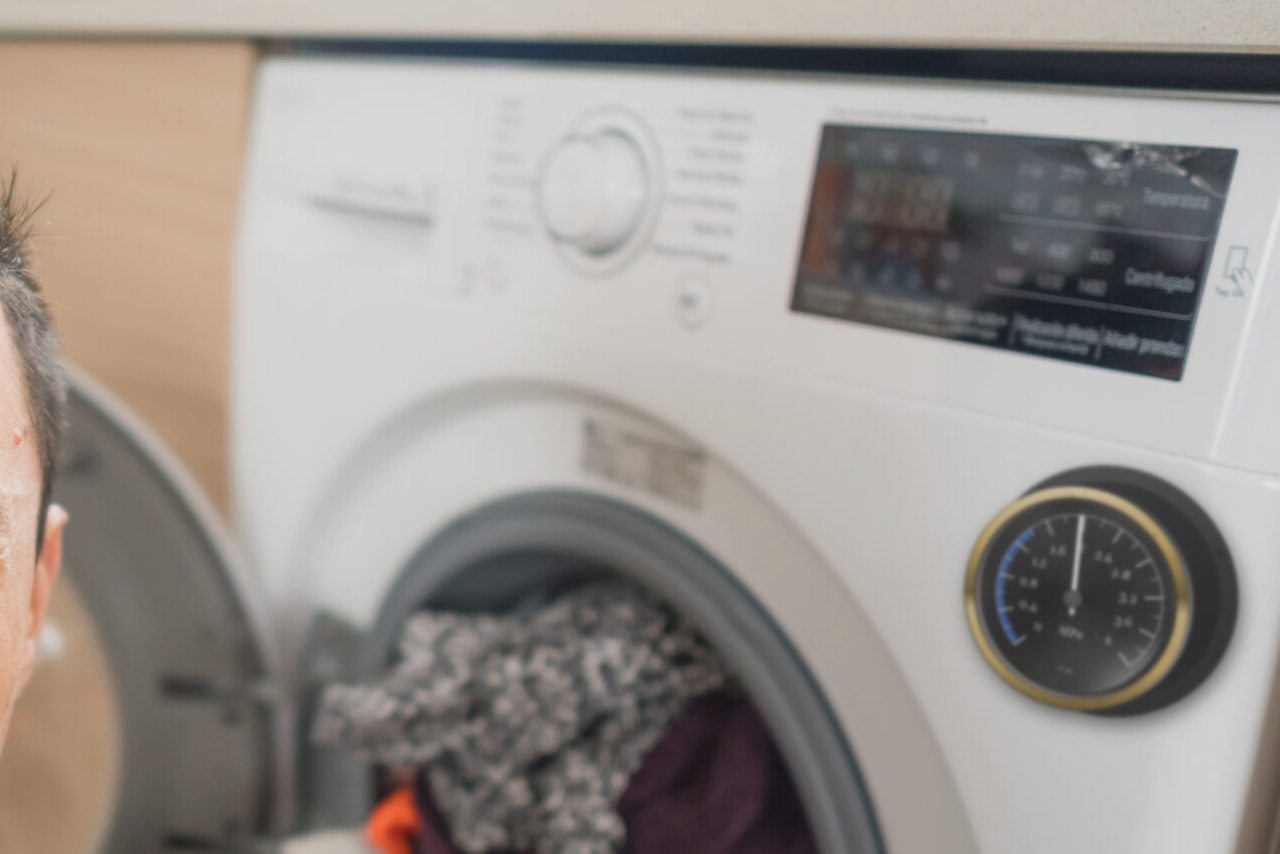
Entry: value=2 unit=MPa
